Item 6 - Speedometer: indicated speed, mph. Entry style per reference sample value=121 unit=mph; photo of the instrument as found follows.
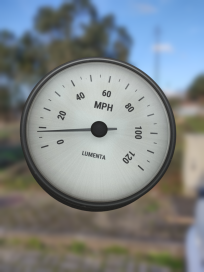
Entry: value=7.5 unit=mph
